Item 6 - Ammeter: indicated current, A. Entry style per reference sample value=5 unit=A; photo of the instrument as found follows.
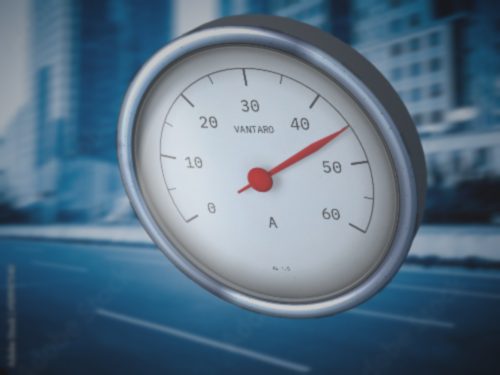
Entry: value=45 unit=A
